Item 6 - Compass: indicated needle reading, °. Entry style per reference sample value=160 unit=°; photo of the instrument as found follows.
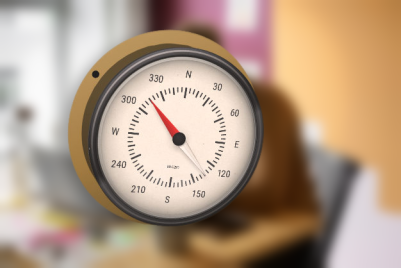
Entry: value=315 unit=°
